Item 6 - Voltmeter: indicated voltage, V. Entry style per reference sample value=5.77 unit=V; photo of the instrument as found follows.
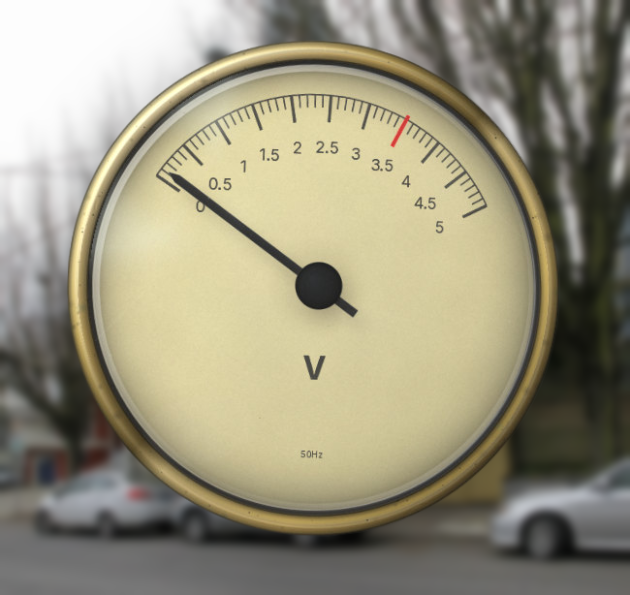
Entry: value=0.1 unit=V
